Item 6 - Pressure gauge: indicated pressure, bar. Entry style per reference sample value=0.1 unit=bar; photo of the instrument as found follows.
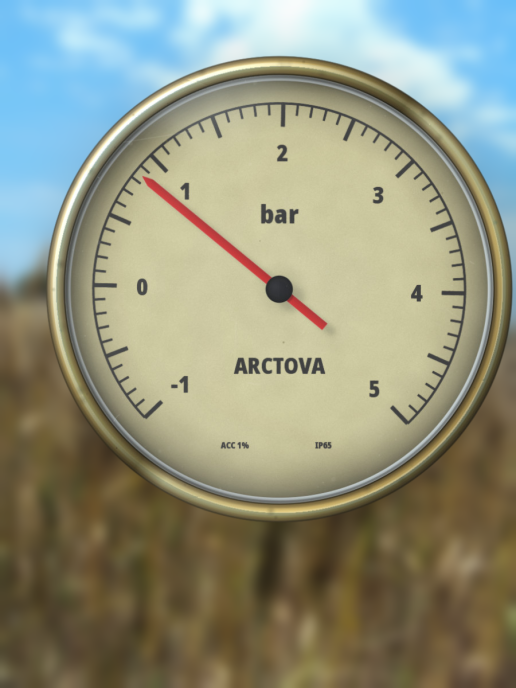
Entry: value=0.85 unit=bar
